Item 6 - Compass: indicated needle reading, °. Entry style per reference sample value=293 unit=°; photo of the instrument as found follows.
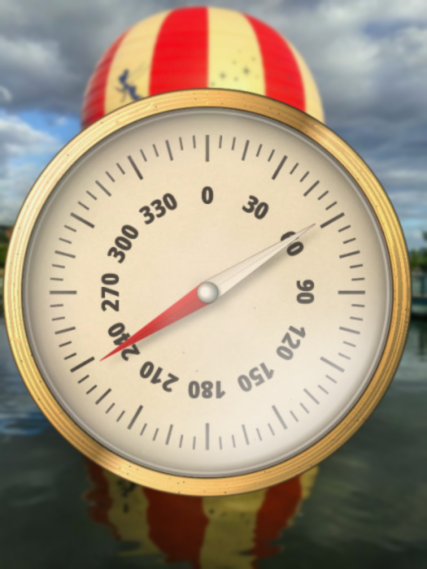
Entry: value=237.5 unit=°
